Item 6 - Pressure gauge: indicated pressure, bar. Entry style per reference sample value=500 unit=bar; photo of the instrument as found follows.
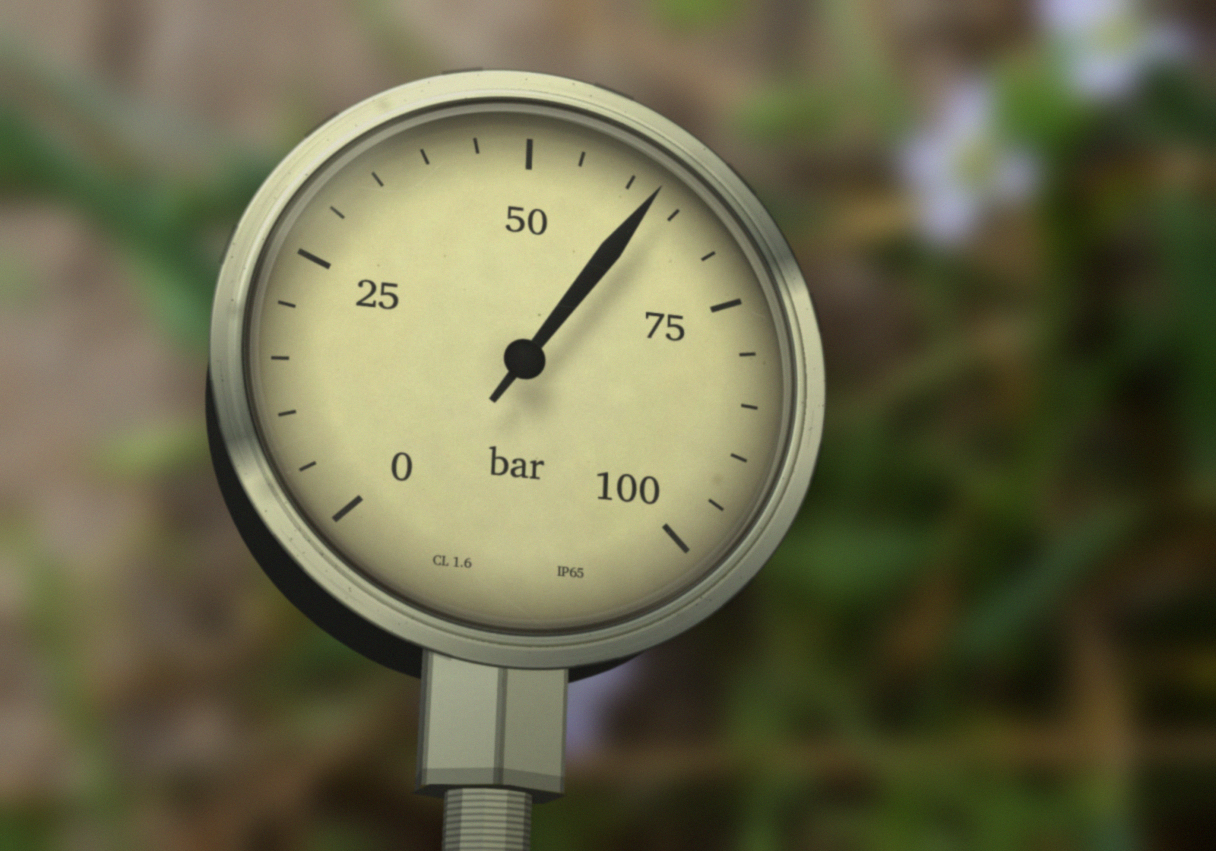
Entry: value=62.5 unit=bar
